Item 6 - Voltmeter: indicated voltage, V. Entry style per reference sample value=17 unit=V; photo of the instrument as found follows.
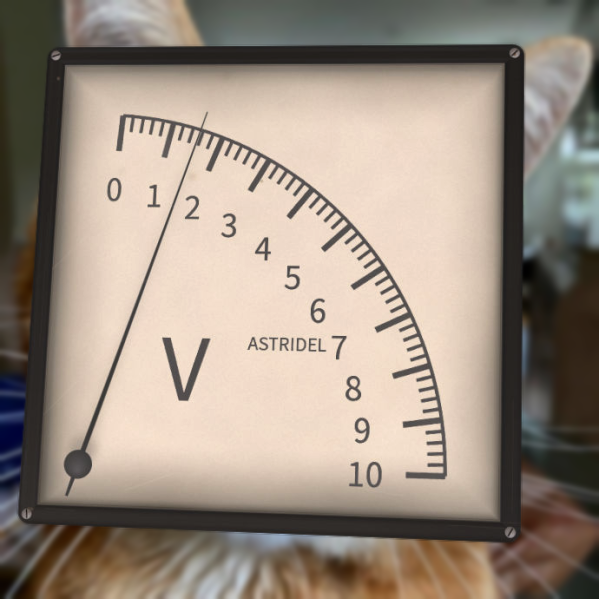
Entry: value=1.6 unit=V
